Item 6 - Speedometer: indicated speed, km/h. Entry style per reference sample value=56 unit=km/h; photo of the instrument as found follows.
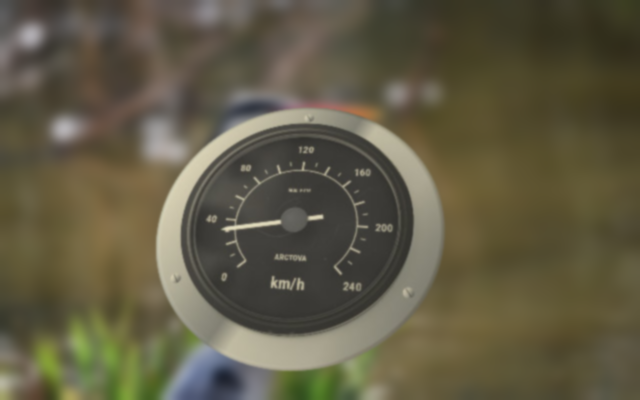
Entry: value=30 unit=km/h
